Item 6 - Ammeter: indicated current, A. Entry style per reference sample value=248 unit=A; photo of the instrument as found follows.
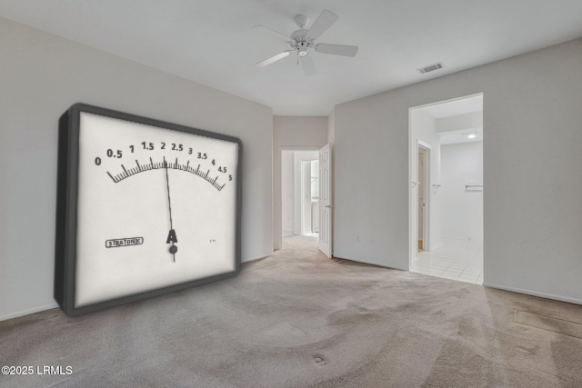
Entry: value=2 unit=A
